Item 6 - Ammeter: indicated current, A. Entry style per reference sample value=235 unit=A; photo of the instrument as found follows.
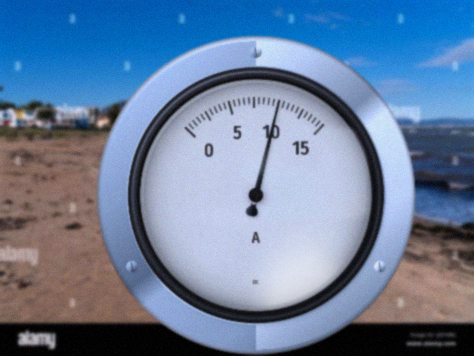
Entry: value=10 unit=A
